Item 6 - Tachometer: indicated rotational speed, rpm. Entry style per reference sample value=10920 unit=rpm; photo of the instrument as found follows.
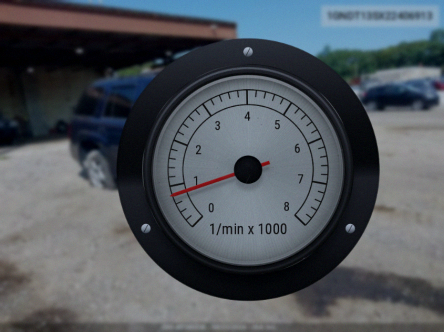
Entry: value=800 unit=rpm
